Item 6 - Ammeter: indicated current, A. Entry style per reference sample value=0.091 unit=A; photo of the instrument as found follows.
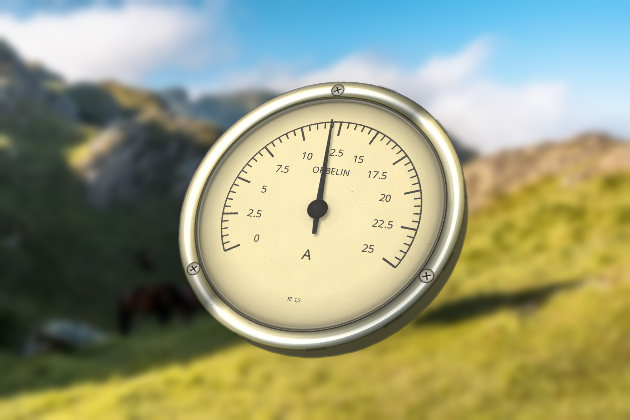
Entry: value=12 unit=A
